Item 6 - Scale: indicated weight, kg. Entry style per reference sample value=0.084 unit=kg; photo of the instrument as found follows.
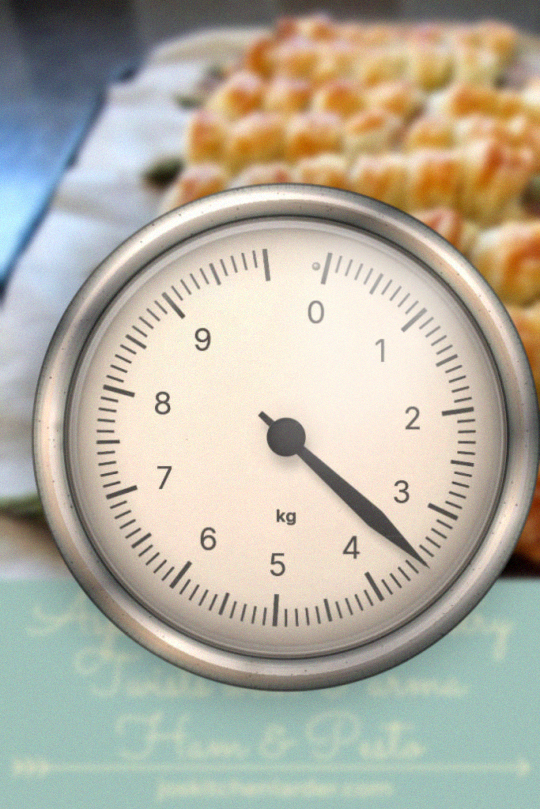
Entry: value=3.5 unit=kg
